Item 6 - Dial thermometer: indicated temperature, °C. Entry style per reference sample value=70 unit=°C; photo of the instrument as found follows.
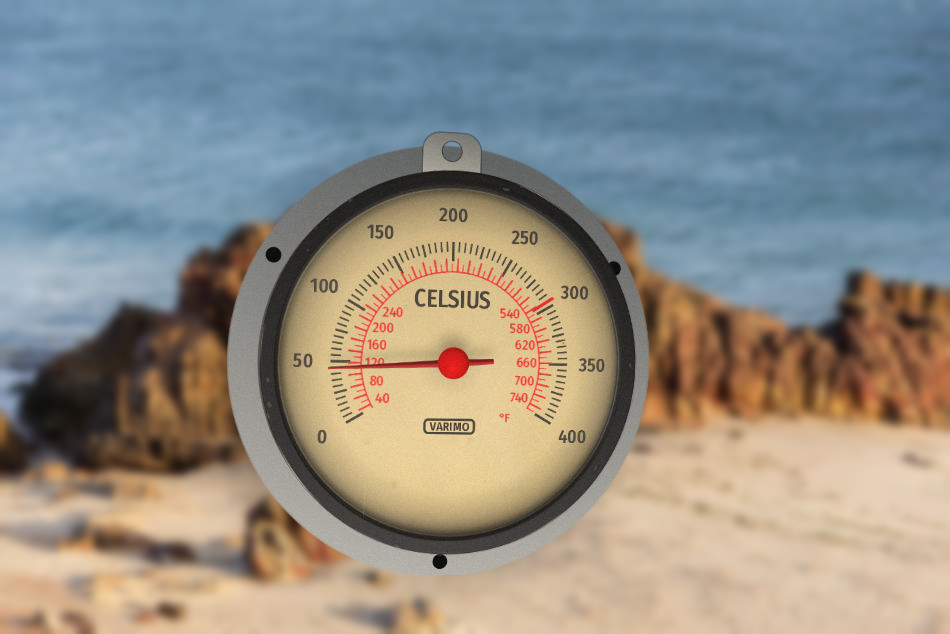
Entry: value=45 unit=°C
